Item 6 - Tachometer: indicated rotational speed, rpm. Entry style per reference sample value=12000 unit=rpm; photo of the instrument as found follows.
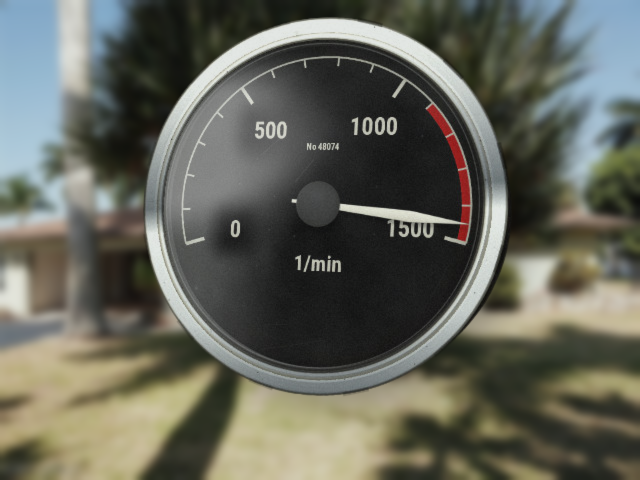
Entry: value=1450 unit=rpm
